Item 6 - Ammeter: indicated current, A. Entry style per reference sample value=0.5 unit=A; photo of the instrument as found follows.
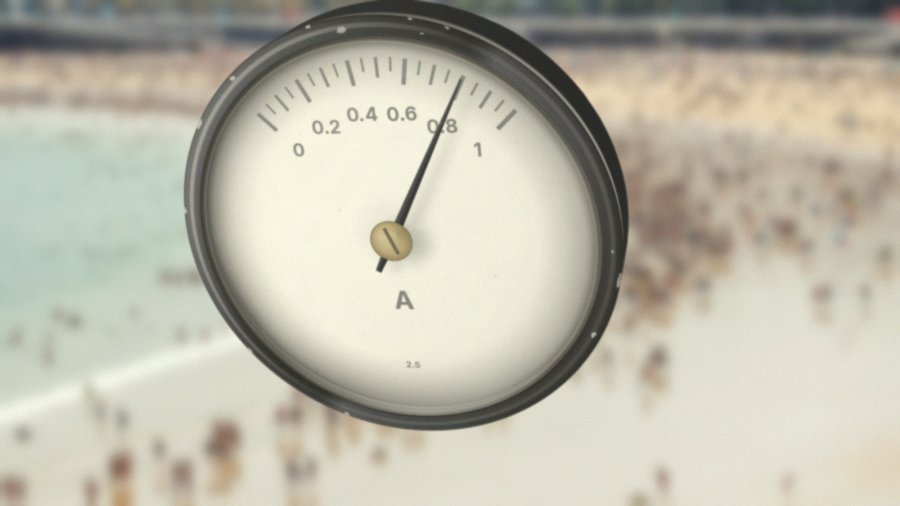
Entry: value=0.8 unit=A
